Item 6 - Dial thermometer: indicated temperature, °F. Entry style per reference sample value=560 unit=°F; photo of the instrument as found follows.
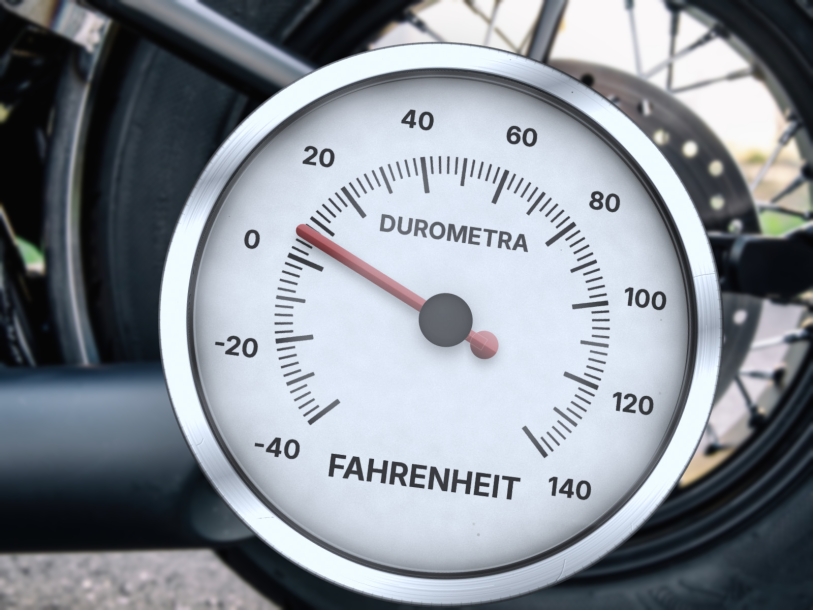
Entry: value=6 unit=°F
